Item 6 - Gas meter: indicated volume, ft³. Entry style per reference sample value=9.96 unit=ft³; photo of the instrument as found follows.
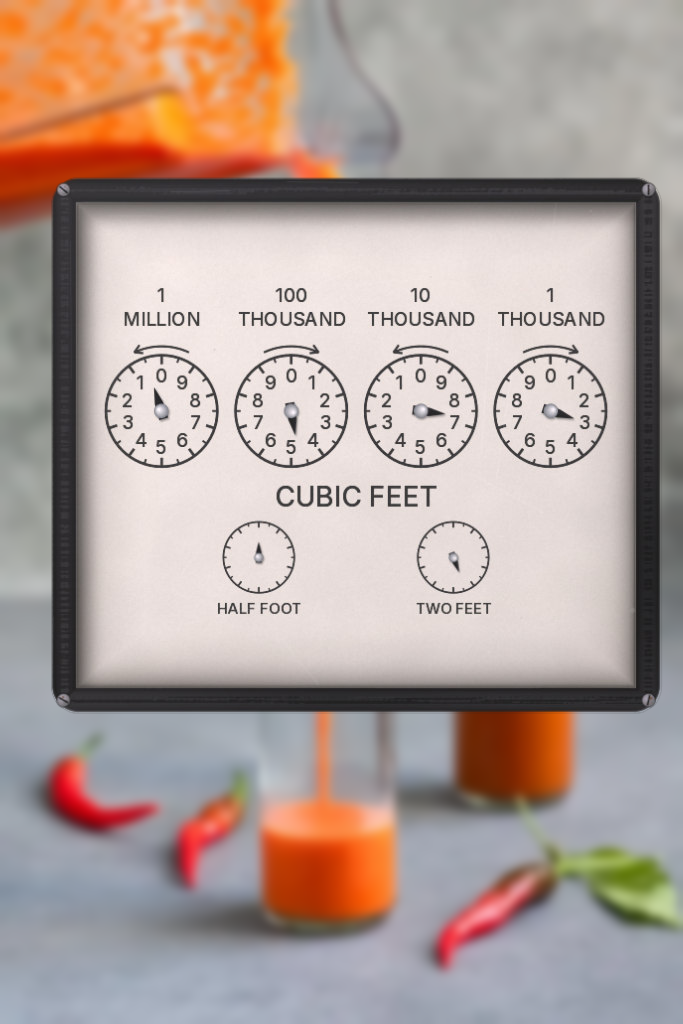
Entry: value=47300 unit=ft³
